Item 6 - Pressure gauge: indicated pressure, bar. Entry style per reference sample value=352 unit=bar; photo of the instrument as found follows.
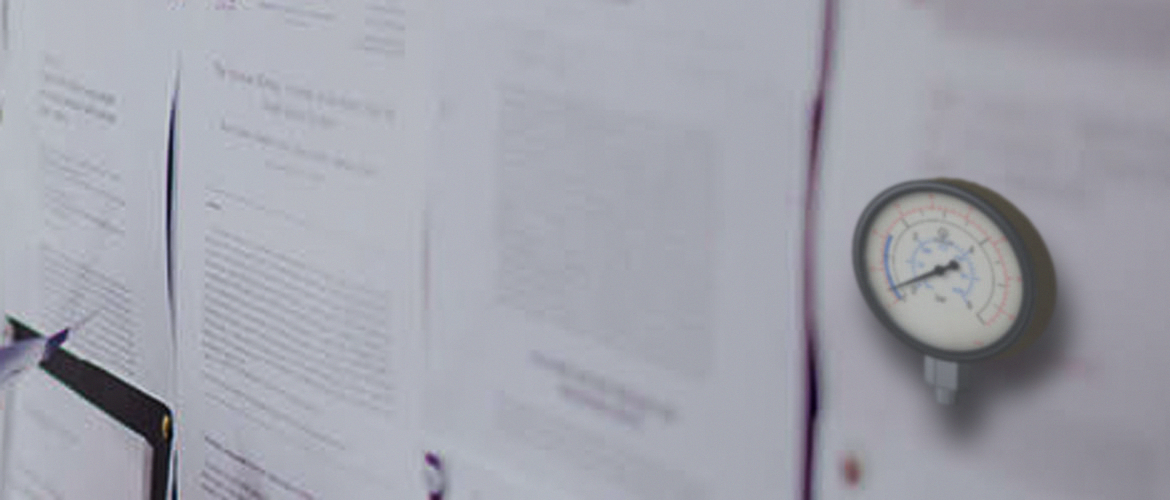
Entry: value=0.25 unit=bar
